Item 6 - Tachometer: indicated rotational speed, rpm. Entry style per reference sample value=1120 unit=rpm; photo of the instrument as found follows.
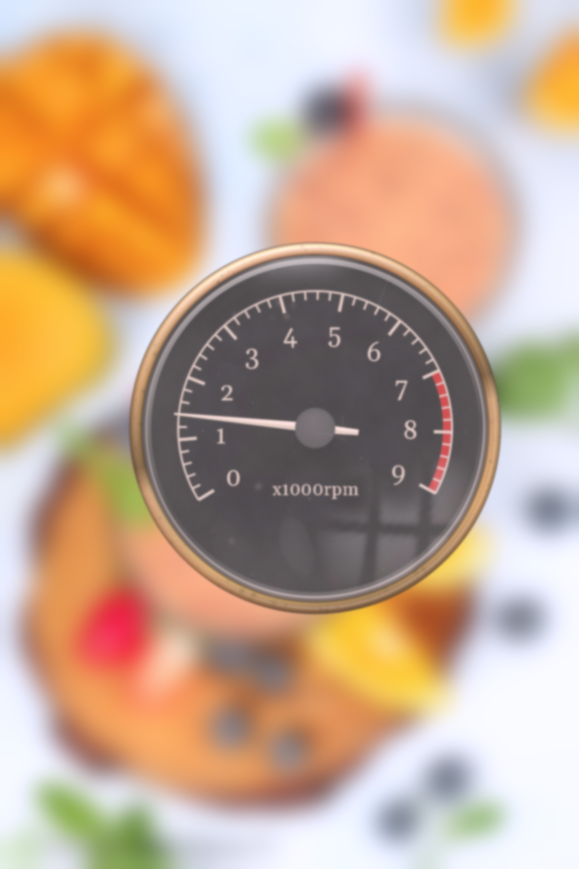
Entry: value=1400 unit=rpm
